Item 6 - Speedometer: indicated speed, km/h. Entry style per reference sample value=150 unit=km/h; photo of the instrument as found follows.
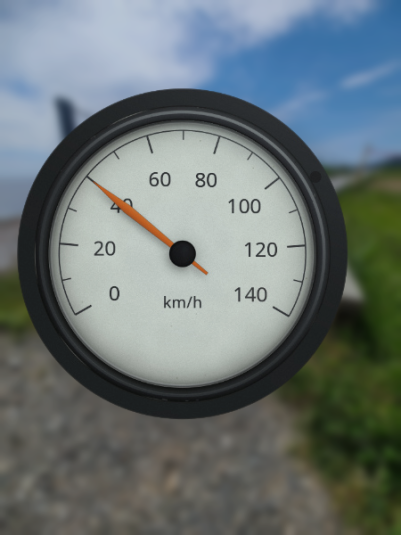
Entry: value=40 unit=km/h
